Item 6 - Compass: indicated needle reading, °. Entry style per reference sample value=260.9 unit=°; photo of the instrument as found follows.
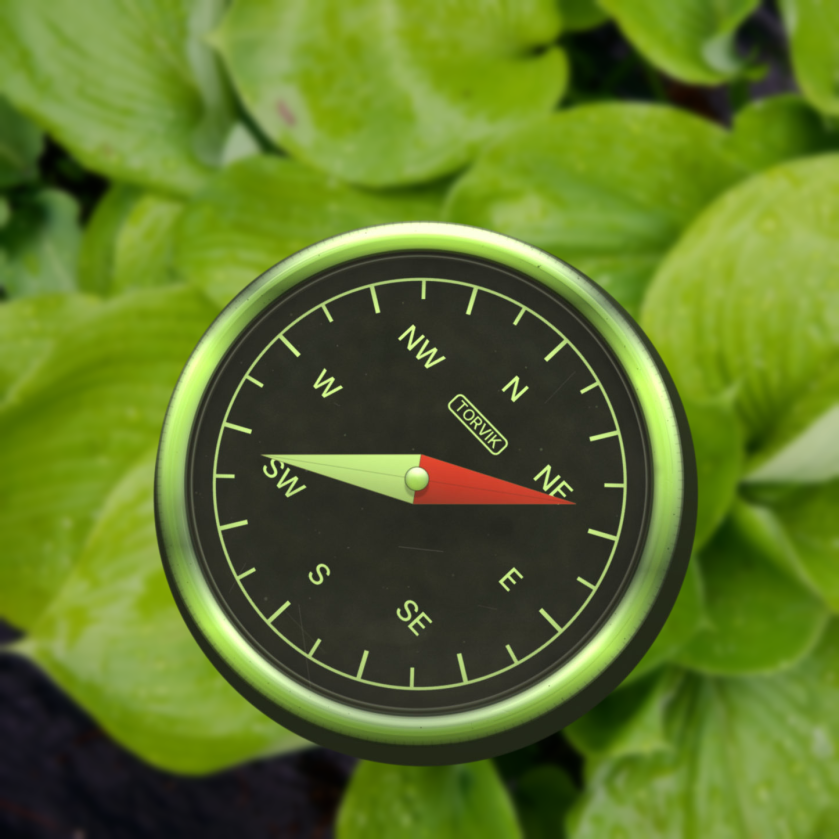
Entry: value=52.5 unit=°
